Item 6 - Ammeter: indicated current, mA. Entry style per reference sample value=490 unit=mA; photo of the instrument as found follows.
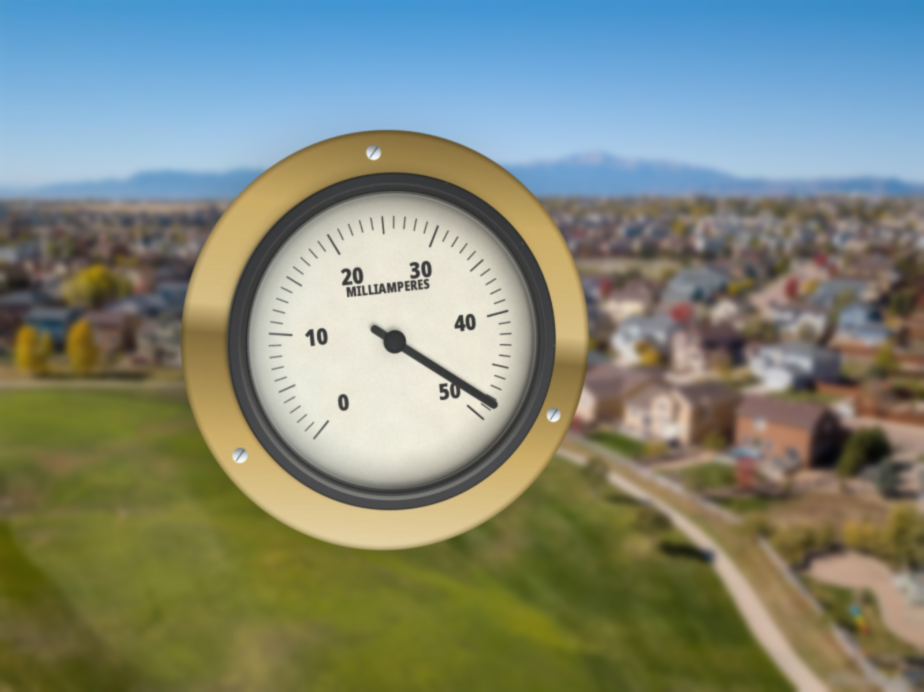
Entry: value=48.5 unit=mA
